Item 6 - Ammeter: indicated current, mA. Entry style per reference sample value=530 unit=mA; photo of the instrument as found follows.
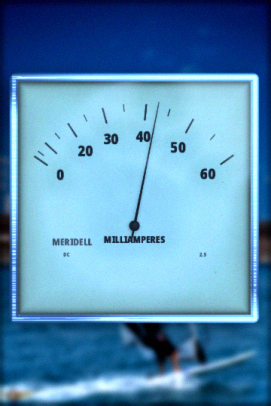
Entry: value=42.5 unit=mA
